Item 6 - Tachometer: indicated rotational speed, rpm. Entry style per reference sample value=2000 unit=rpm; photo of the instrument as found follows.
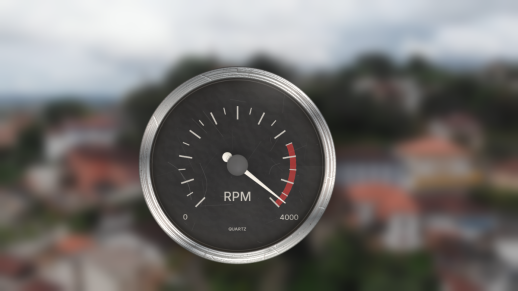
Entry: value=3900 unit=rpm
